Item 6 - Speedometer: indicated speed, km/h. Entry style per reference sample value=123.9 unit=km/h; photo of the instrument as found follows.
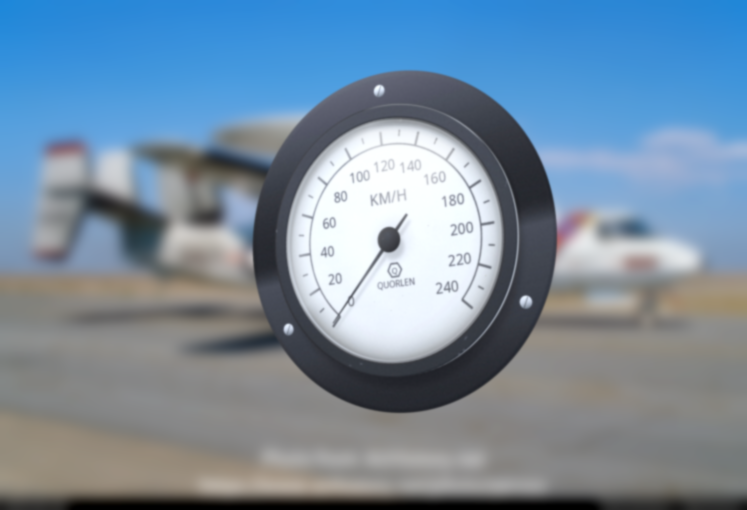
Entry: value=0 unit=km/h
